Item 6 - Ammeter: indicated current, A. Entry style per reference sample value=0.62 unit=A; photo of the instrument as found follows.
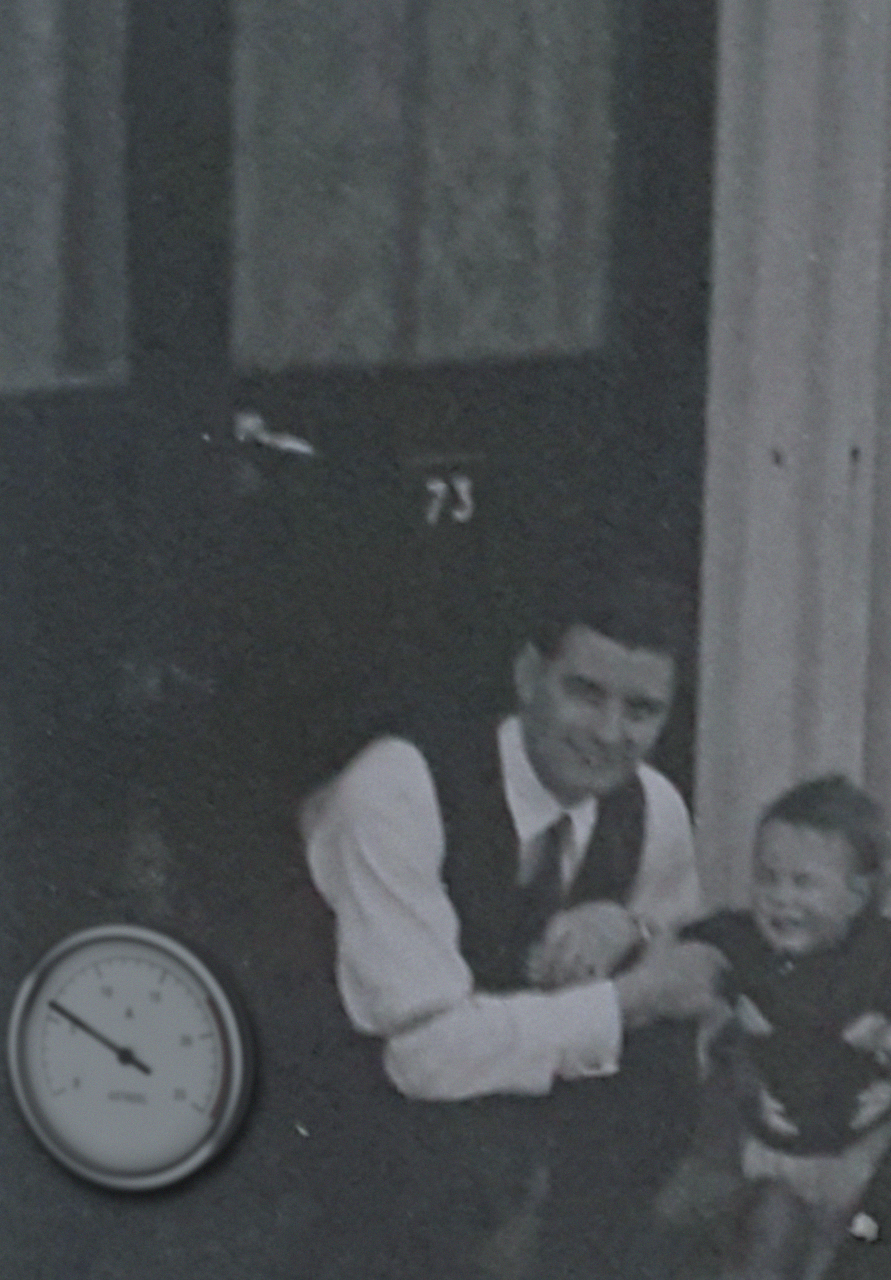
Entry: value=6 unit=A
